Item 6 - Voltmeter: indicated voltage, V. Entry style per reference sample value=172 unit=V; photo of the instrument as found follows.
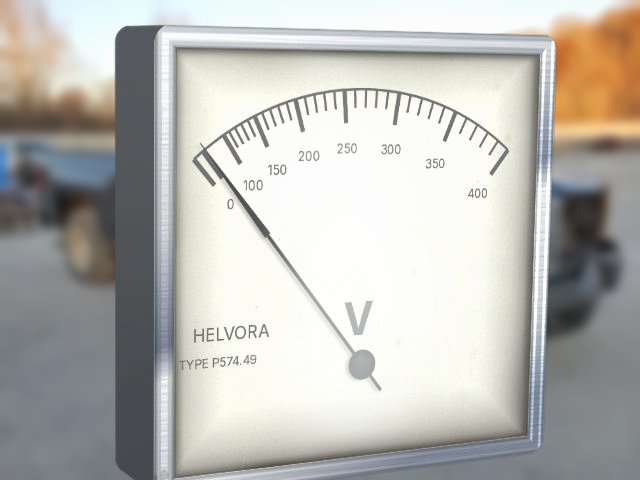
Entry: value=50 unit=V
